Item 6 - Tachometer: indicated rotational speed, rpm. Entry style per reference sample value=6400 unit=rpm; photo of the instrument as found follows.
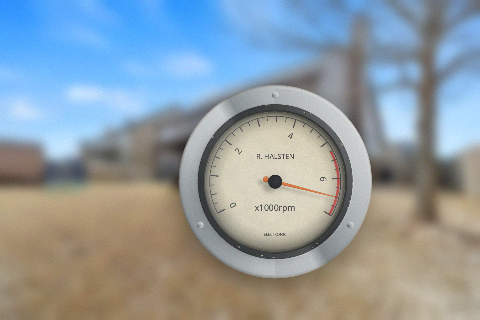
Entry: value=6500 unit=rpm
